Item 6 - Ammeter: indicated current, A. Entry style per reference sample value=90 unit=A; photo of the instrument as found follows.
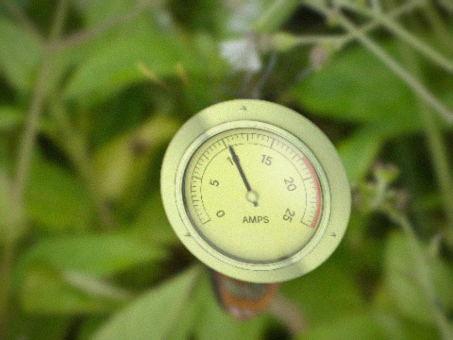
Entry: value=10.5 unit=A
